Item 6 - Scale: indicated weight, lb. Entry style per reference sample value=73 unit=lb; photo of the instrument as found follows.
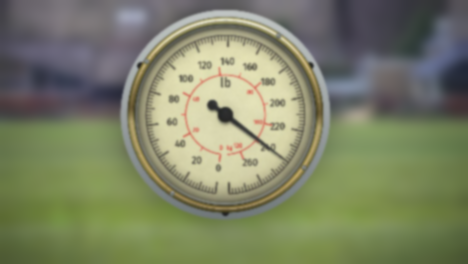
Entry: value=240 unit=lb
